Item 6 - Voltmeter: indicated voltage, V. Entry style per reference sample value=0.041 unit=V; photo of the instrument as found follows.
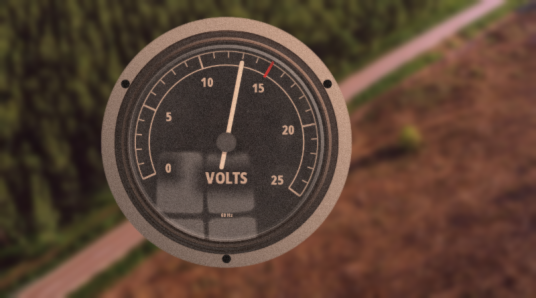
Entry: value=13 unit=V
